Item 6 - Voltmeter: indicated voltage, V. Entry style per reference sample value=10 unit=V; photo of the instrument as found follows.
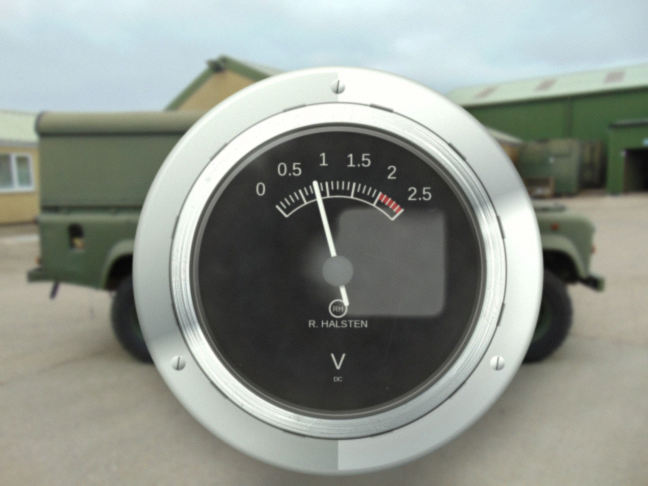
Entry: value=0.8 unit=V
